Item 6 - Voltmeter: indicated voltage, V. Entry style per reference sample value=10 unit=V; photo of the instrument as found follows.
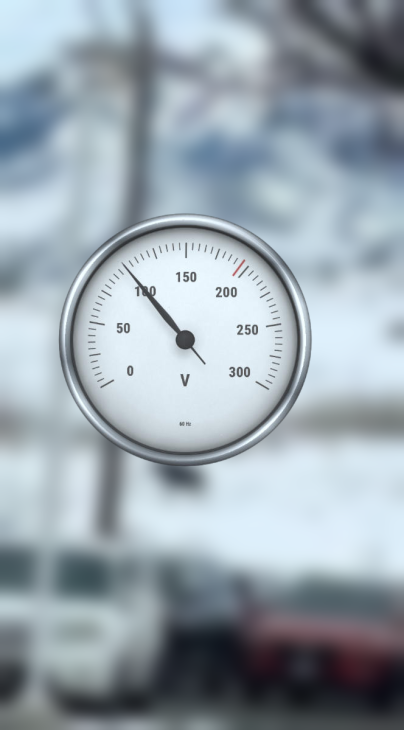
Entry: value=100 unit=V
